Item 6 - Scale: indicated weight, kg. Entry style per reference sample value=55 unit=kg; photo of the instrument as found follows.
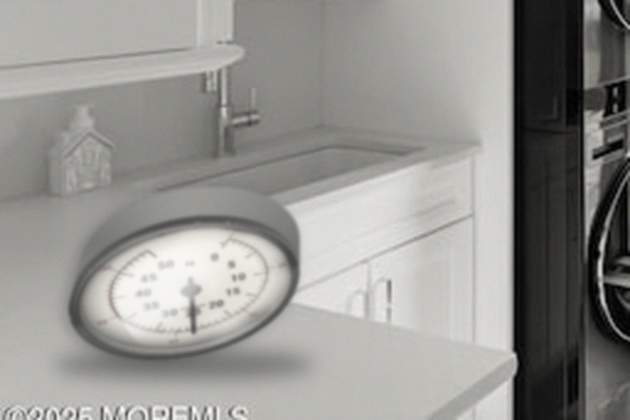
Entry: value=25 unit=kg
